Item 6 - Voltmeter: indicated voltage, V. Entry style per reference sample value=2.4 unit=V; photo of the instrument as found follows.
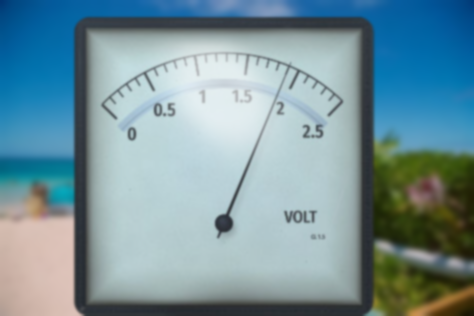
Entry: value=1.9 unit=V
